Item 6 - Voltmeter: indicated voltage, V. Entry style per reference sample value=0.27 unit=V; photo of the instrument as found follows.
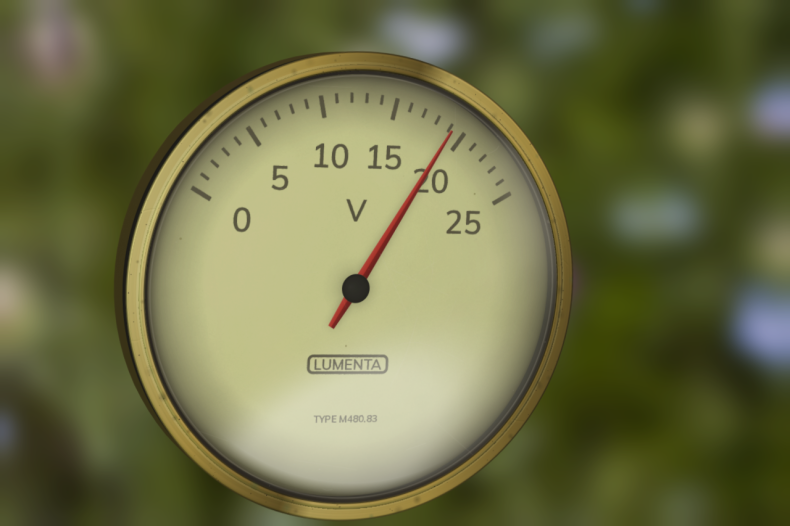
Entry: value=19 unit=V
